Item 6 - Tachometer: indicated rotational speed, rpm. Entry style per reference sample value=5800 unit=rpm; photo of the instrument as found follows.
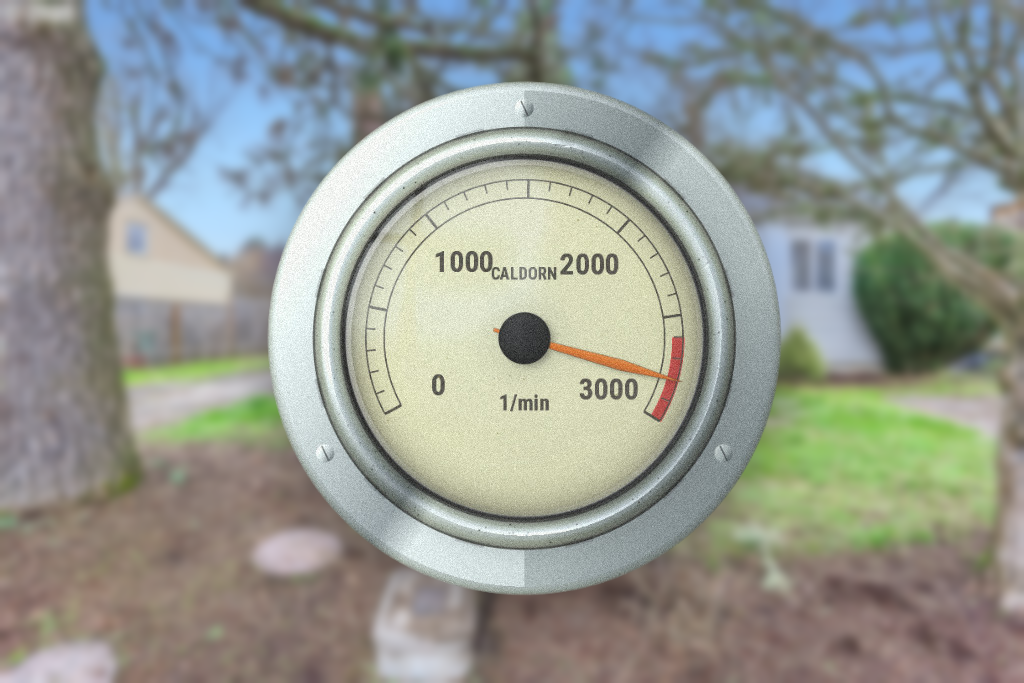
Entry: value=2800 unit=rpm
